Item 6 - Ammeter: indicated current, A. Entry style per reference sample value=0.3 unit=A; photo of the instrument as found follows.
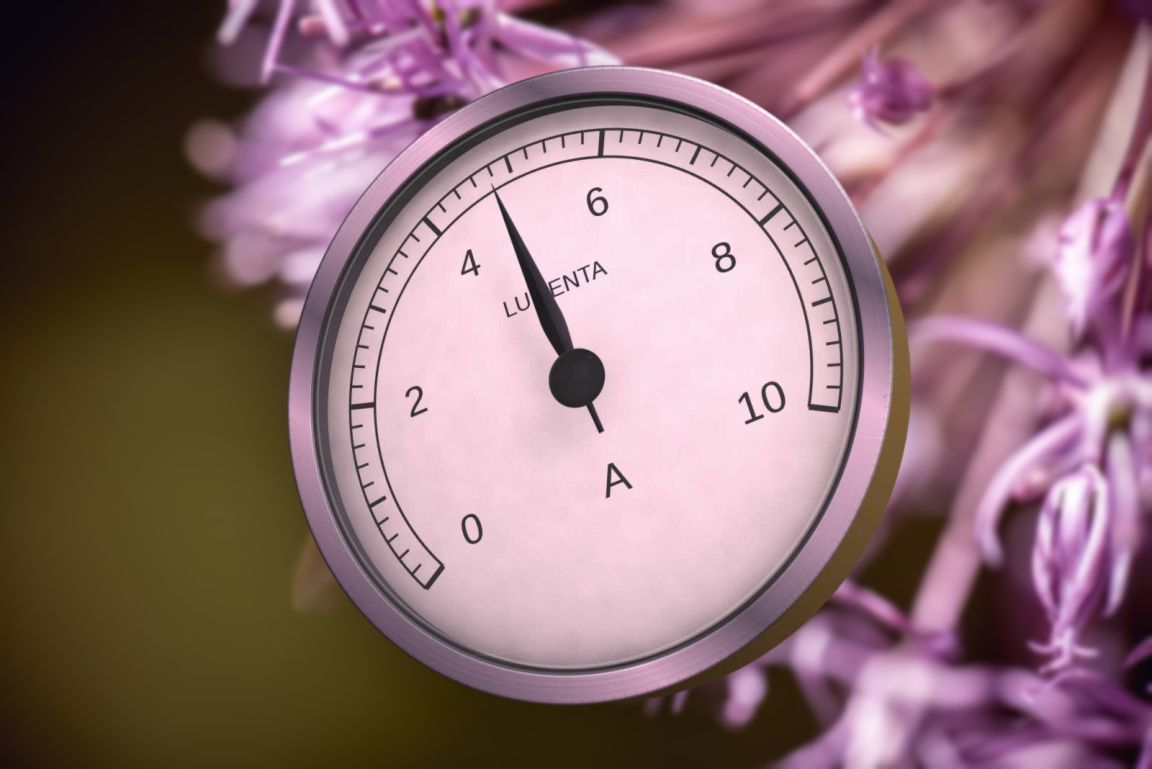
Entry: value=4.8 unit=A
